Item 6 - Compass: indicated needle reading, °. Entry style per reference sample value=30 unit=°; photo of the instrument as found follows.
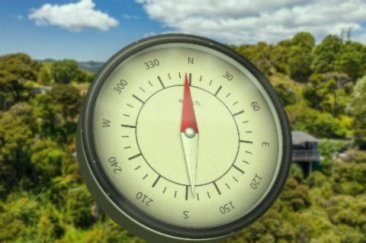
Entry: value=355 unit=°
